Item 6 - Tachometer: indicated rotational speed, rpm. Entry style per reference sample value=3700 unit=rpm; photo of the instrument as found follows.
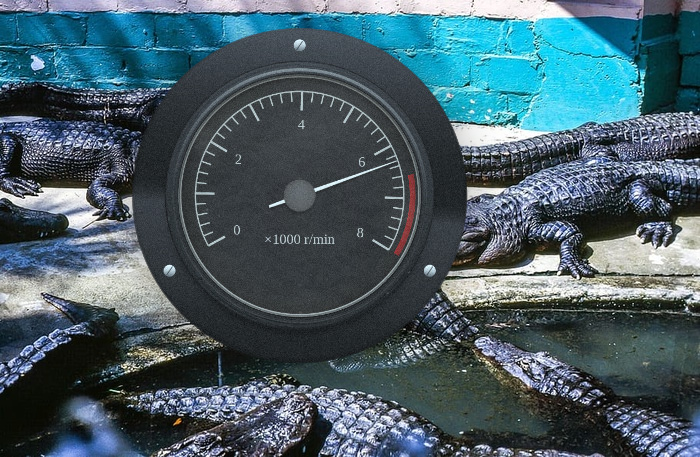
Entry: value=6300 unit=rpm
